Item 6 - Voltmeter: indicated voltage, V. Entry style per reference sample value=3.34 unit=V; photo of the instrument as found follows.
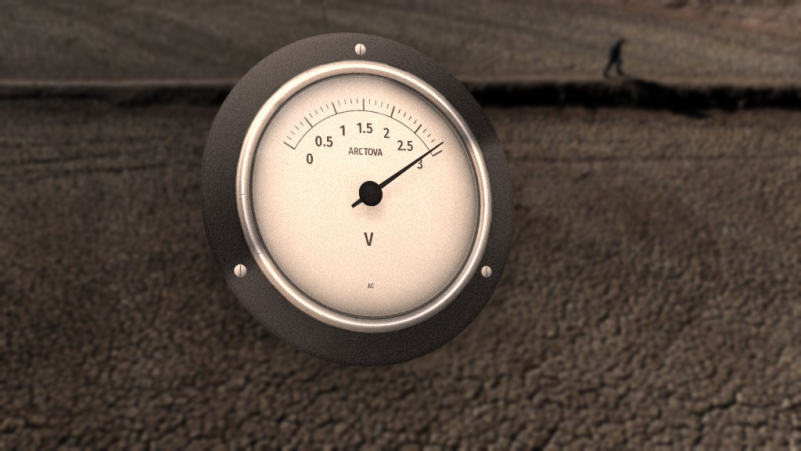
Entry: value=2.9 unit=V
